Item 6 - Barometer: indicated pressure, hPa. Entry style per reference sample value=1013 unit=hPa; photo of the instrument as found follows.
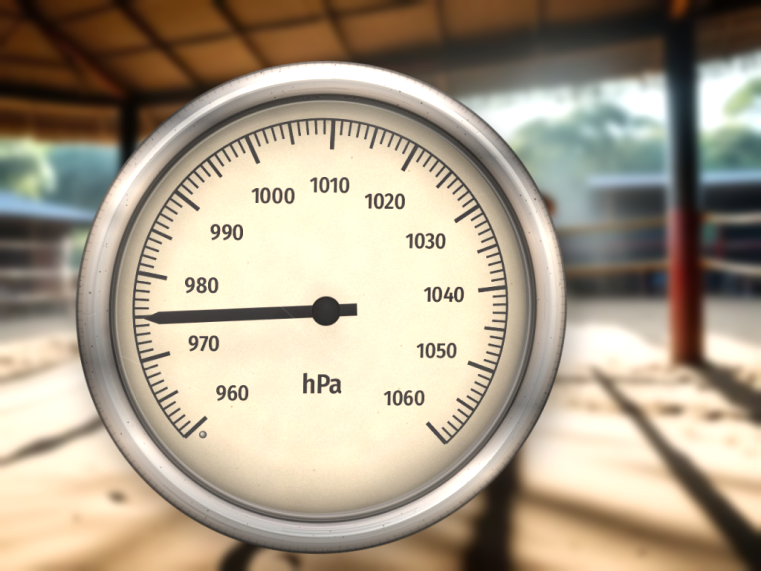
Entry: value=975 unit=hPa
